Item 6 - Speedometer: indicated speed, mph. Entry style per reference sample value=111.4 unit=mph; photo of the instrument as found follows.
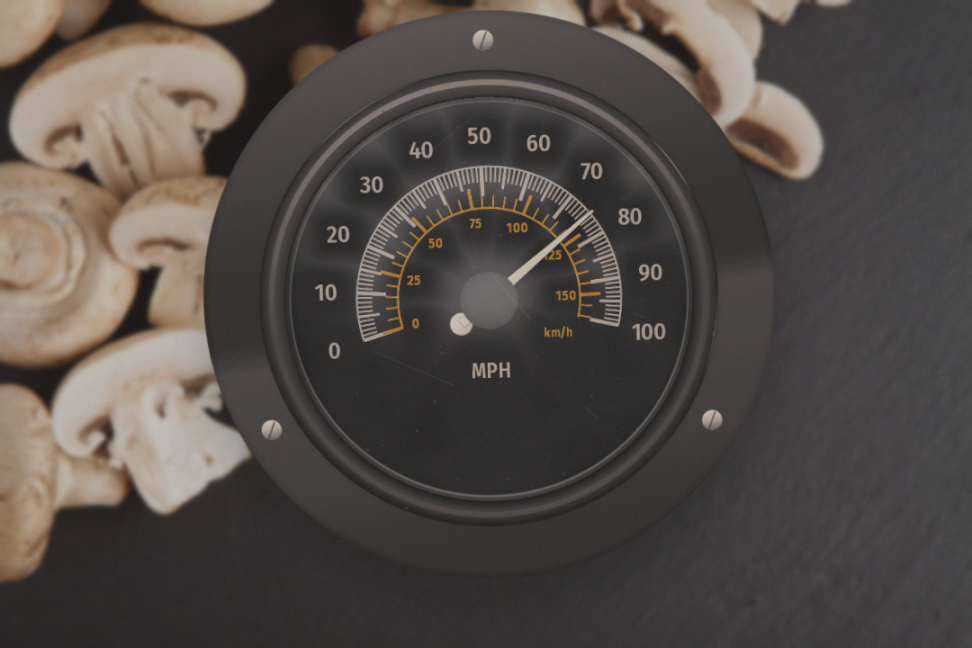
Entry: value=75 unit=mph
